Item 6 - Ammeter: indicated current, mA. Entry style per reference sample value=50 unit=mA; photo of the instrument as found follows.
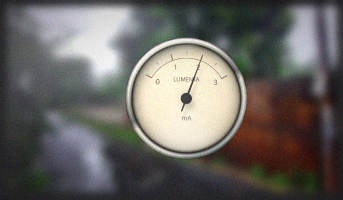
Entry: value=2 unit=mA
